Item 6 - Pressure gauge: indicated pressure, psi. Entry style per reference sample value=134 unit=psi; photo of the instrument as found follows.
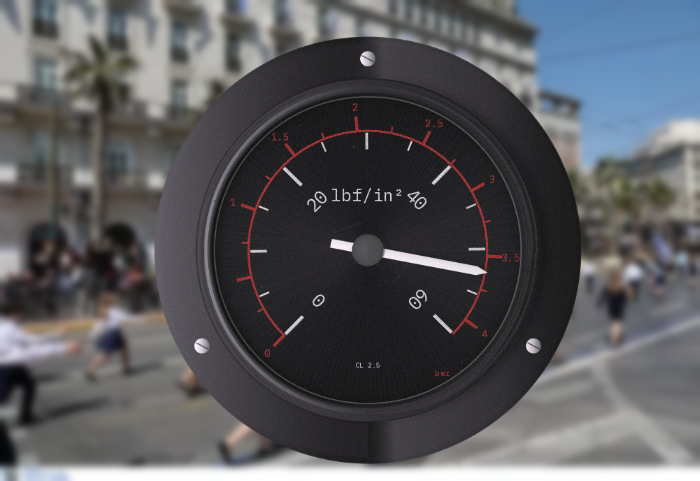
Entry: value=52.5 unit=psi
